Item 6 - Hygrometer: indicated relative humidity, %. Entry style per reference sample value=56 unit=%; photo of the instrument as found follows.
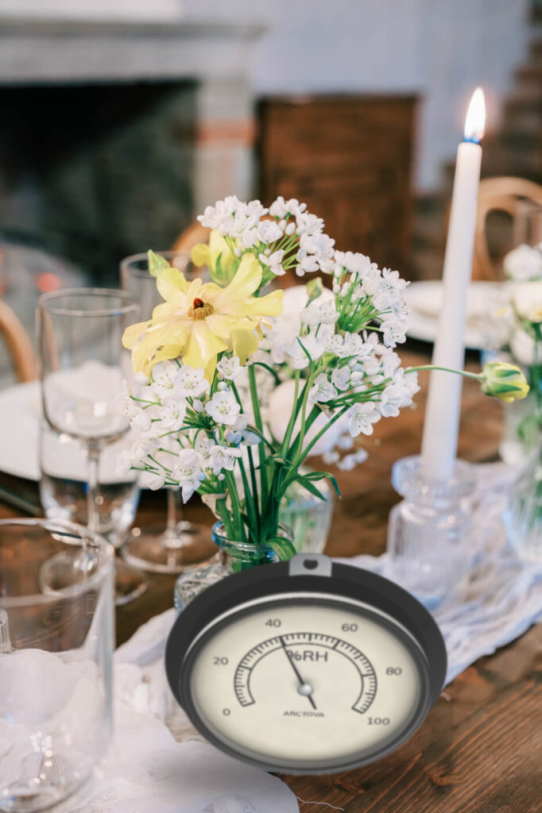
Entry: value=40 unit=%
